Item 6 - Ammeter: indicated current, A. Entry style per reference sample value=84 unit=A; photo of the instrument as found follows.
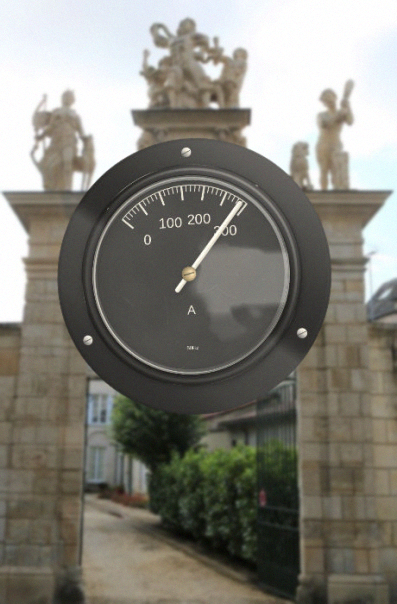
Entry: value=290 unit=A
